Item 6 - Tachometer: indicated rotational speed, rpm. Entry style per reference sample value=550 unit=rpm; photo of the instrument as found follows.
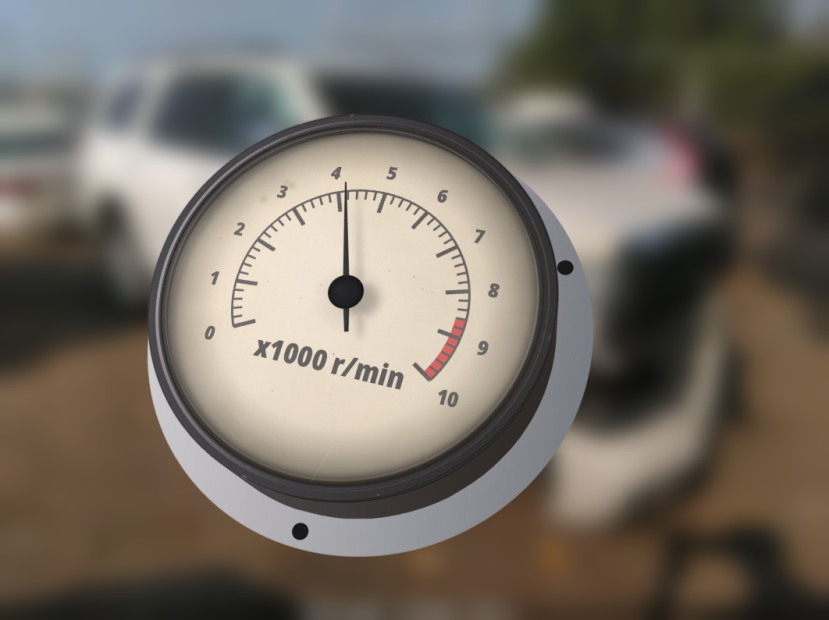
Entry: value=4200 unit=rpm
